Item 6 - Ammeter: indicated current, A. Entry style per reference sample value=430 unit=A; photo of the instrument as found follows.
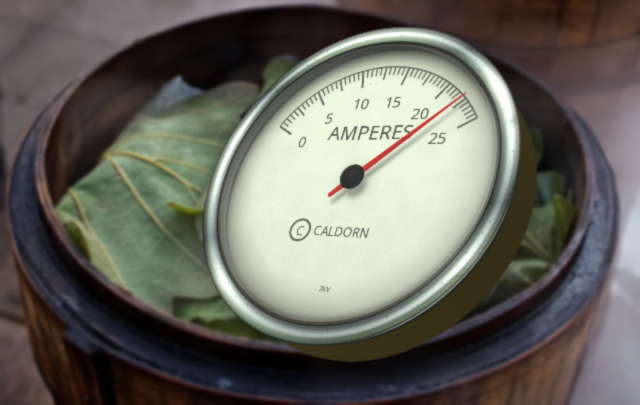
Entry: value=22.5 unit=A
